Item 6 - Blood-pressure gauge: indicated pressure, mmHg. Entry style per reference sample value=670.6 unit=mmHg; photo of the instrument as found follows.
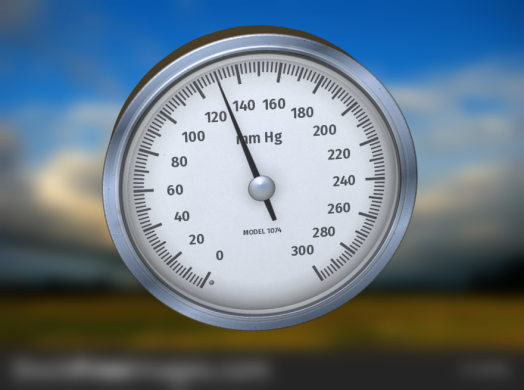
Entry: value=130 unit=mmHg
